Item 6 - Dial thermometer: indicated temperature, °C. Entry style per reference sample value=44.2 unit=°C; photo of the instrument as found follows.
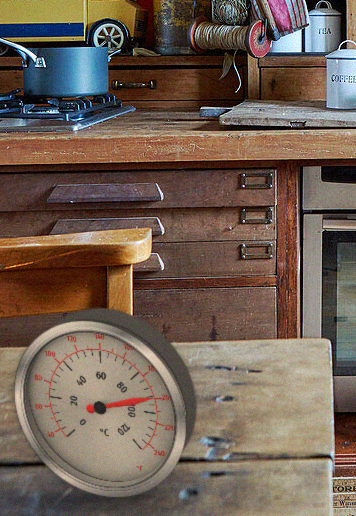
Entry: value=92 unit=°C
